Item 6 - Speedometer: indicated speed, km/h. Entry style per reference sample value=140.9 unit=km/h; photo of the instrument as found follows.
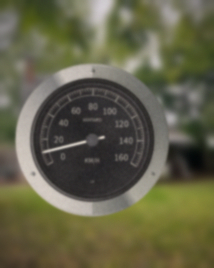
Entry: value=10 unit=km/h
